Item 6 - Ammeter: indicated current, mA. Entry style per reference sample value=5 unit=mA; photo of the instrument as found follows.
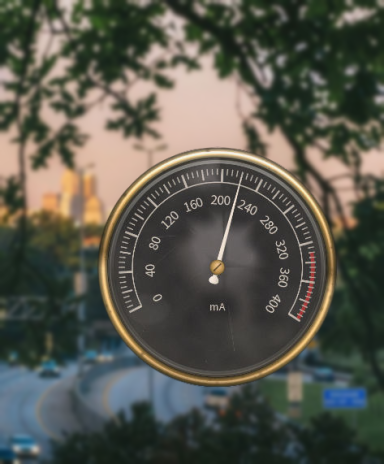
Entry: value=220 unit=mA
